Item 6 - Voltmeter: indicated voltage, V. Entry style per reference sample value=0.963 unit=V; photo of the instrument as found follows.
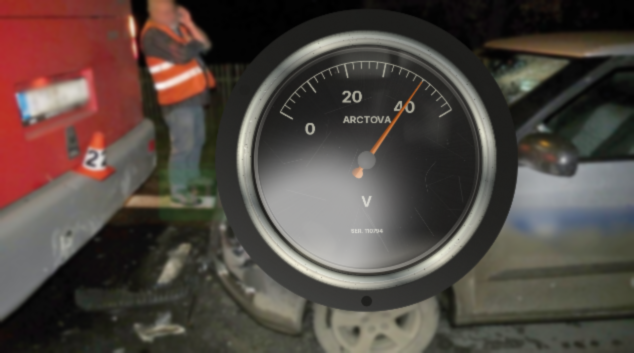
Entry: value=40 unit=V
